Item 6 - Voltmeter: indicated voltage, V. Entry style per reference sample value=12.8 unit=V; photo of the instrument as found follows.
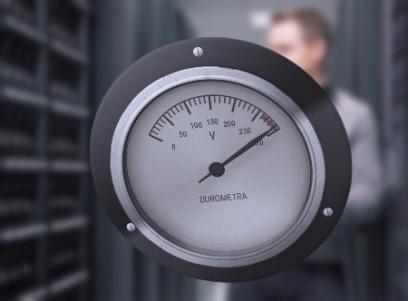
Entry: value=290 unit=V
